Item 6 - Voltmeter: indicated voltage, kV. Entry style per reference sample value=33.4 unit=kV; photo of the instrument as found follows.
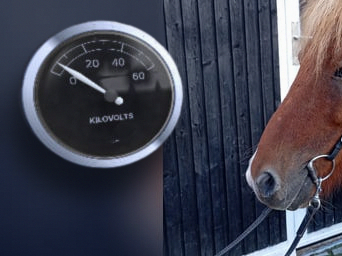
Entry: value=5 unit=kV
